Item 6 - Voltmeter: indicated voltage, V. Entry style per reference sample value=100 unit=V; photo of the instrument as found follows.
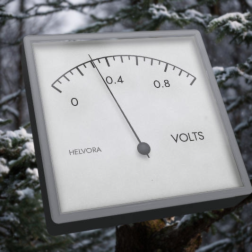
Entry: value=0.3 unit=V
